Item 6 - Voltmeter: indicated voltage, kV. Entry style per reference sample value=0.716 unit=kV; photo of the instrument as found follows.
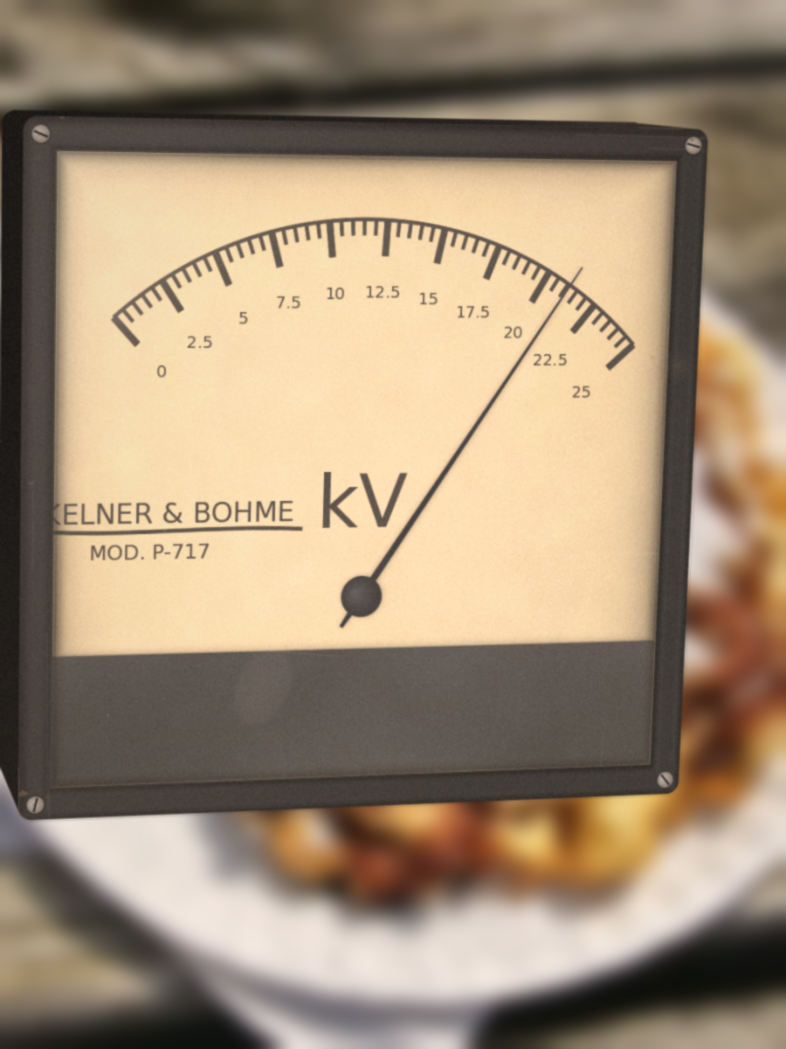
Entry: value=21 unit=kV
